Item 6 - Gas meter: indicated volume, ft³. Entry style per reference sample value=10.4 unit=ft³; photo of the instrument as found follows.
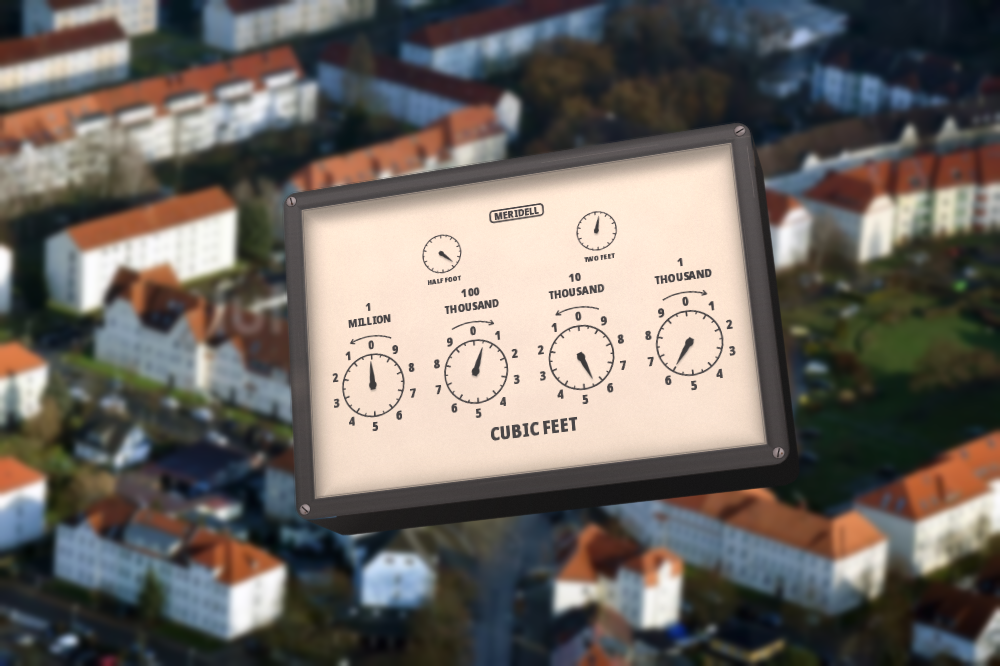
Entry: value=5600 unit=ft³
